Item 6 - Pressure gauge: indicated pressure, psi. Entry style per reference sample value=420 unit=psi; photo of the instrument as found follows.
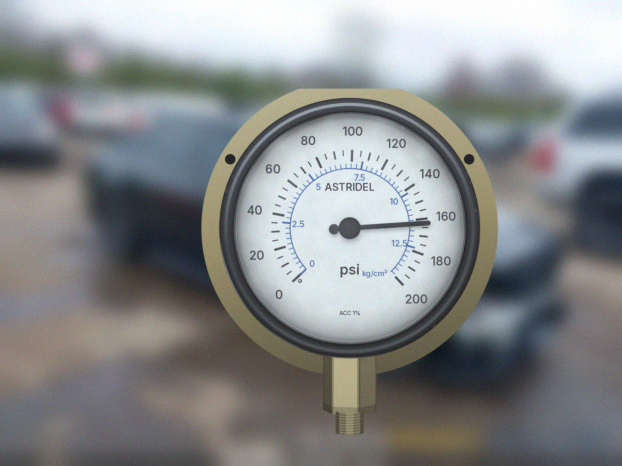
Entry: value=162.5 unit=psi
